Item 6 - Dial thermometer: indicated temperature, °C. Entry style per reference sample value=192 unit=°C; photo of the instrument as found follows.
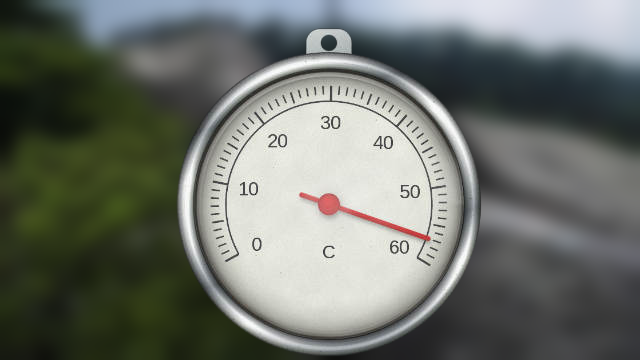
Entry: value=57 unit=°C
